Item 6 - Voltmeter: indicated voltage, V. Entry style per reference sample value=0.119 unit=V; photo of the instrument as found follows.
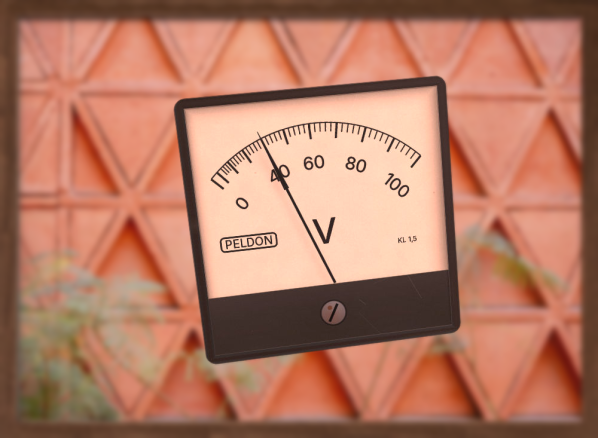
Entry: value=40 unit=V
